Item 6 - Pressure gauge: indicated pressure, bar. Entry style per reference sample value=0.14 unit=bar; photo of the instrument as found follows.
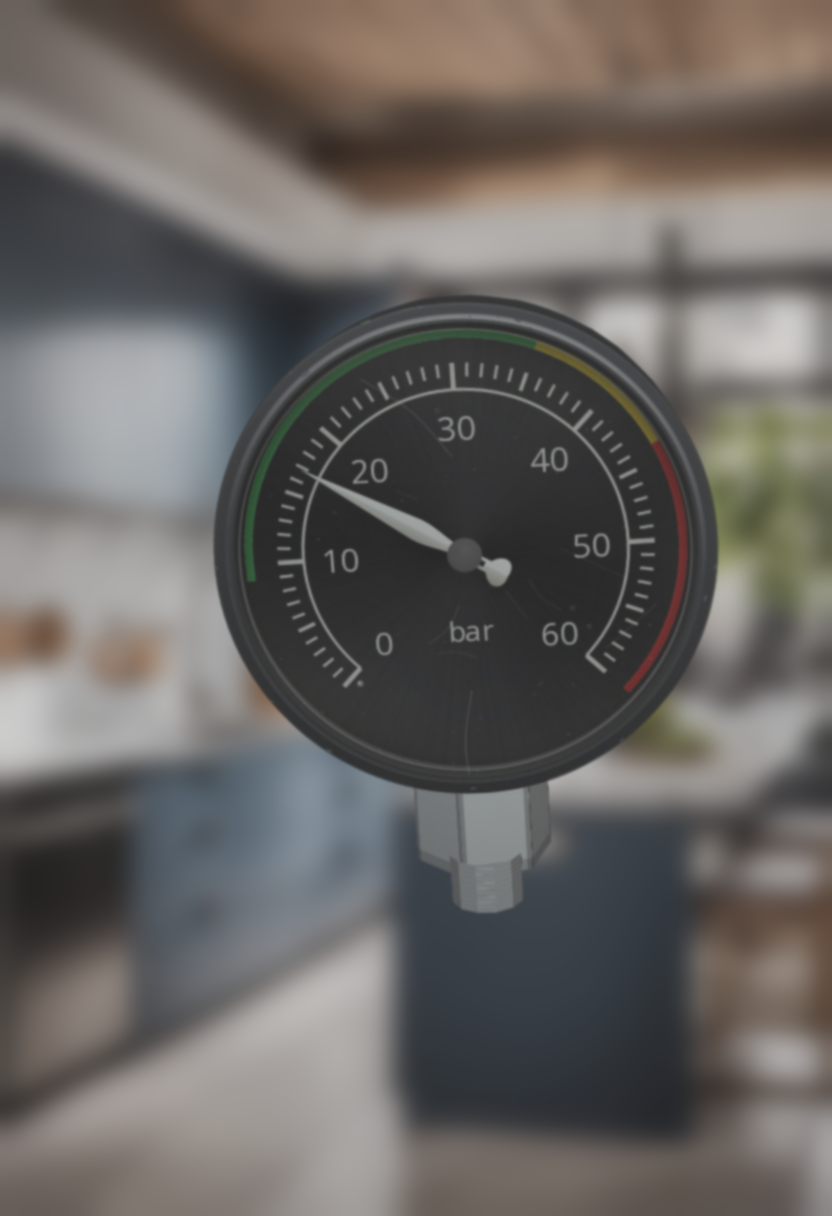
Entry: value=17 unit=bar
